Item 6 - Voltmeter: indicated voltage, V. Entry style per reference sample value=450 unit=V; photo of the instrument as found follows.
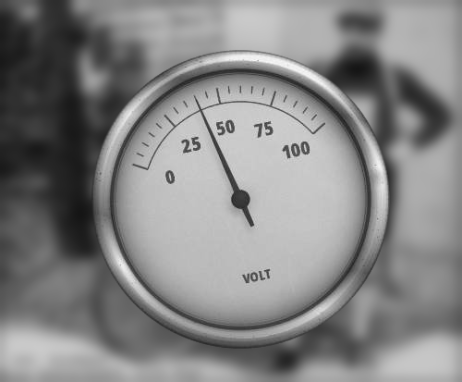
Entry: value=40 unit=V
